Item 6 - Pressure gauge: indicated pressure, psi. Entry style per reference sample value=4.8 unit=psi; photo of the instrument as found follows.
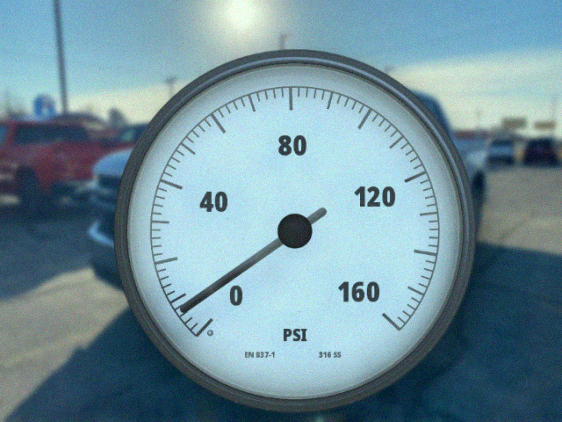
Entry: value=7 unit=psi
